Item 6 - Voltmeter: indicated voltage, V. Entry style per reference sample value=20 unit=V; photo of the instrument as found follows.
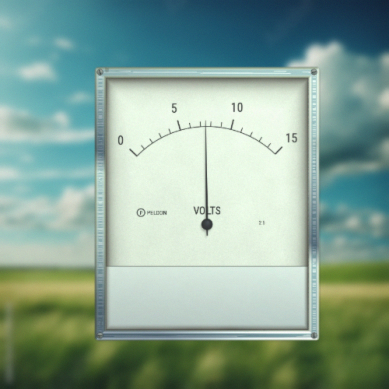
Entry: value=7.5 unit=V
